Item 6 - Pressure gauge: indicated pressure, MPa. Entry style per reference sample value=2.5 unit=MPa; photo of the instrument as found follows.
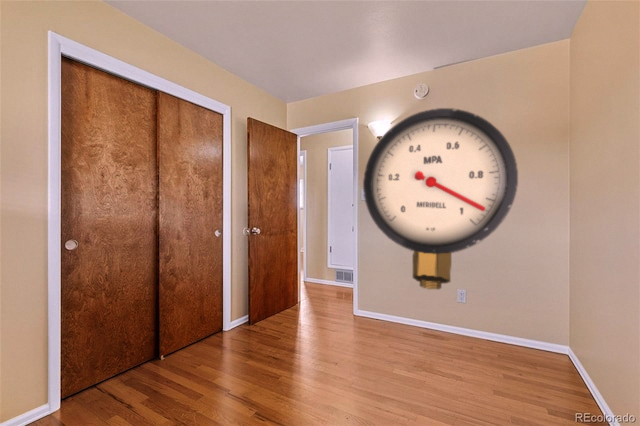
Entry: value=0.94 unit=MPa
